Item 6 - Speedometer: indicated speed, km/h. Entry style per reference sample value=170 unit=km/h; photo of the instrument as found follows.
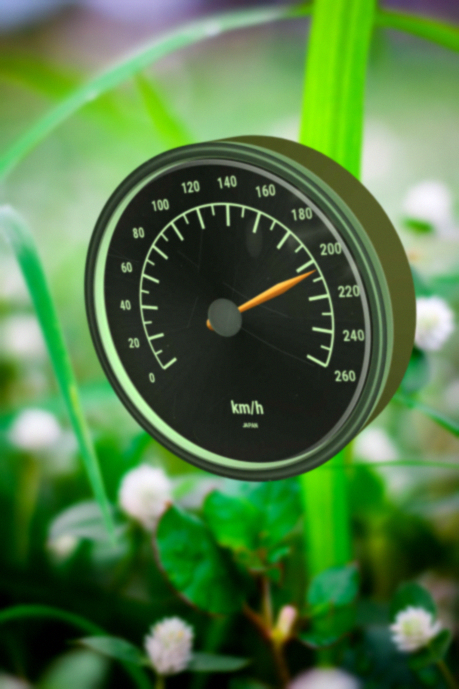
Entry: value=205 unit=km/h
